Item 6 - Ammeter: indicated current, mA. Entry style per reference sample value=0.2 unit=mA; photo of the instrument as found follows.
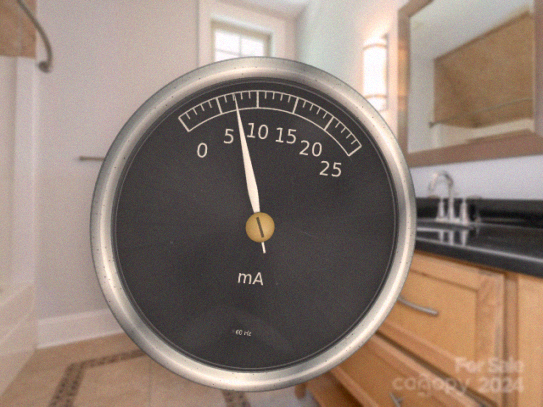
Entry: value=7 unit=mA
